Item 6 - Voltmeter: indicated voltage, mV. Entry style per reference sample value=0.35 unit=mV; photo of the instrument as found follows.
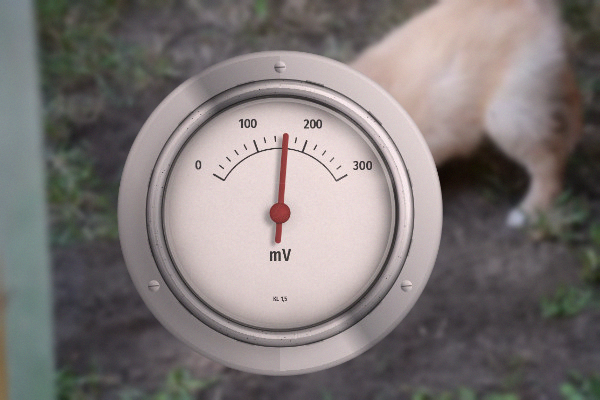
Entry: value=160 unit=mV
